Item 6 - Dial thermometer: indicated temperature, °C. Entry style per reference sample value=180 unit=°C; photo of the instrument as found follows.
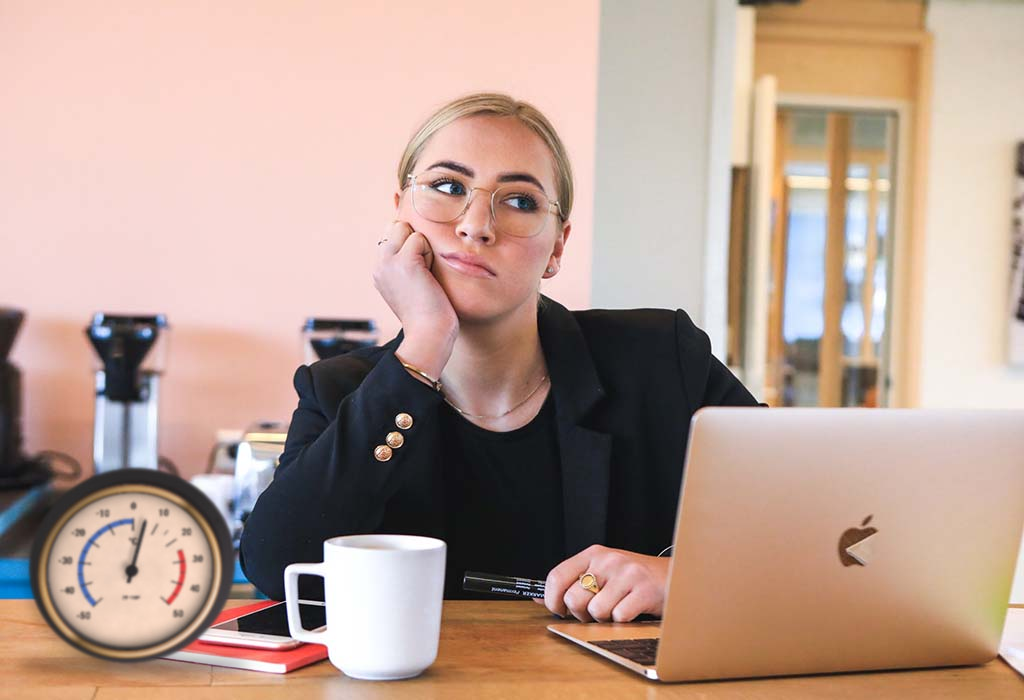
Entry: value=5 unit=°C
